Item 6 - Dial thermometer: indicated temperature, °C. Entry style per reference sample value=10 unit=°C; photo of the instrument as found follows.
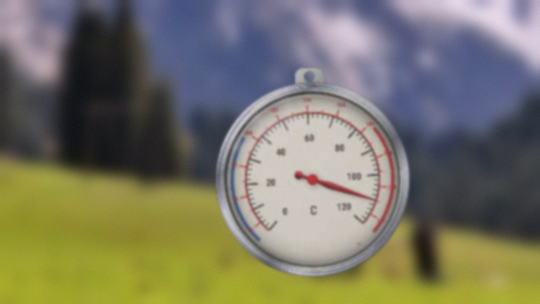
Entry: value=110 unit=°C
